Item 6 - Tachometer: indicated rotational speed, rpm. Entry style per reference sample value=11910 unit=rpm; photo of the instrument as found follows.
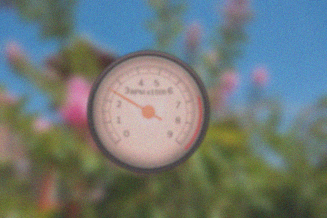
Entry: value=2500 unit=rpm
